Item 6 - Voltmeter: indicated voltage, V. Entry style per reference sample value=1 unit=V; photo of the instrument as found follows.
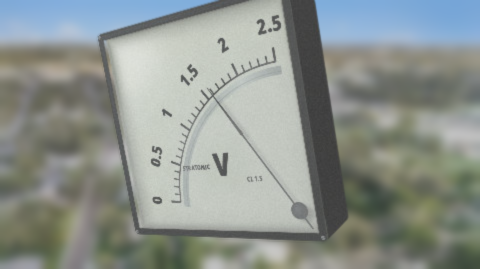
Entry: value=1.6 unit=V
